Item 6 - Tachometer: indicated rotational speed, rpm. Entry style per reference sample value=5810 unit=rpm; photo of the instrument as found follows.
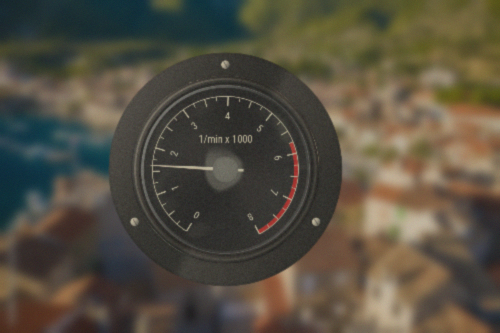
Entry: value=1625 unit=rpm
